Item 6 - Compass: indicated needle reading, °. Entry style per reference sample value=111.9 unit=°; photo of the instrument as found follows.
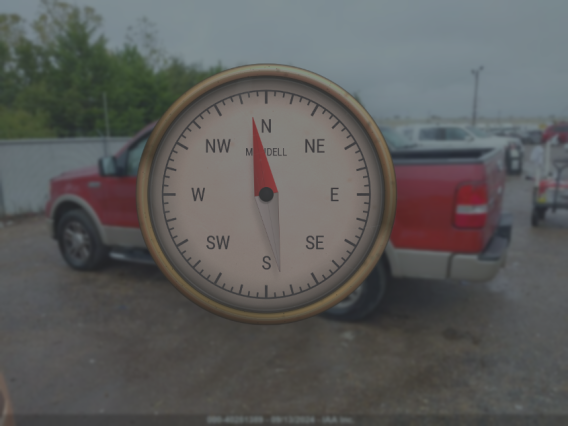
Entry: value=350 unit=°
